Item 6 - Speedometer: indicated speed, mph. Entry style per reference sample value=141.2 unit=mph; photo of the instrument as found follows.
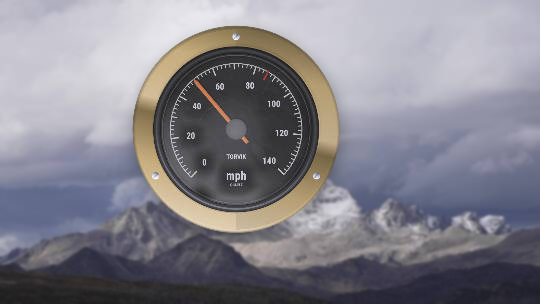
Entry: value=50 unit=mph
